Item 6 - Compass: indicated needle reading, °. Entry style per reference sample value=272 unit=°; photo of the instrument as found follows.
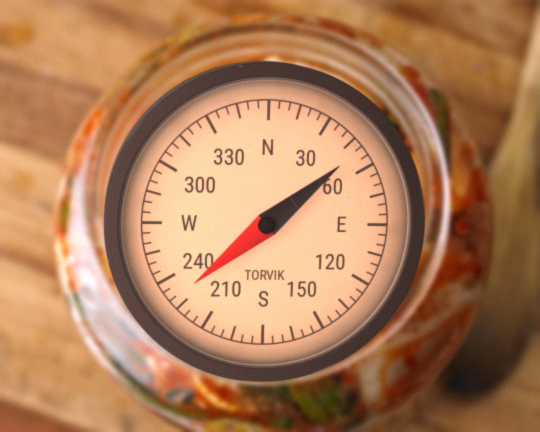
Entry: value=230 unit=°
